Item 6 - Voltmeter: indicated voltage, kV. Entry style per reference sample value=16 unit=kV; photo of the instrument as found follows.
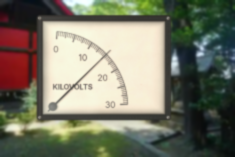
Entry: value=15 unit=kV
